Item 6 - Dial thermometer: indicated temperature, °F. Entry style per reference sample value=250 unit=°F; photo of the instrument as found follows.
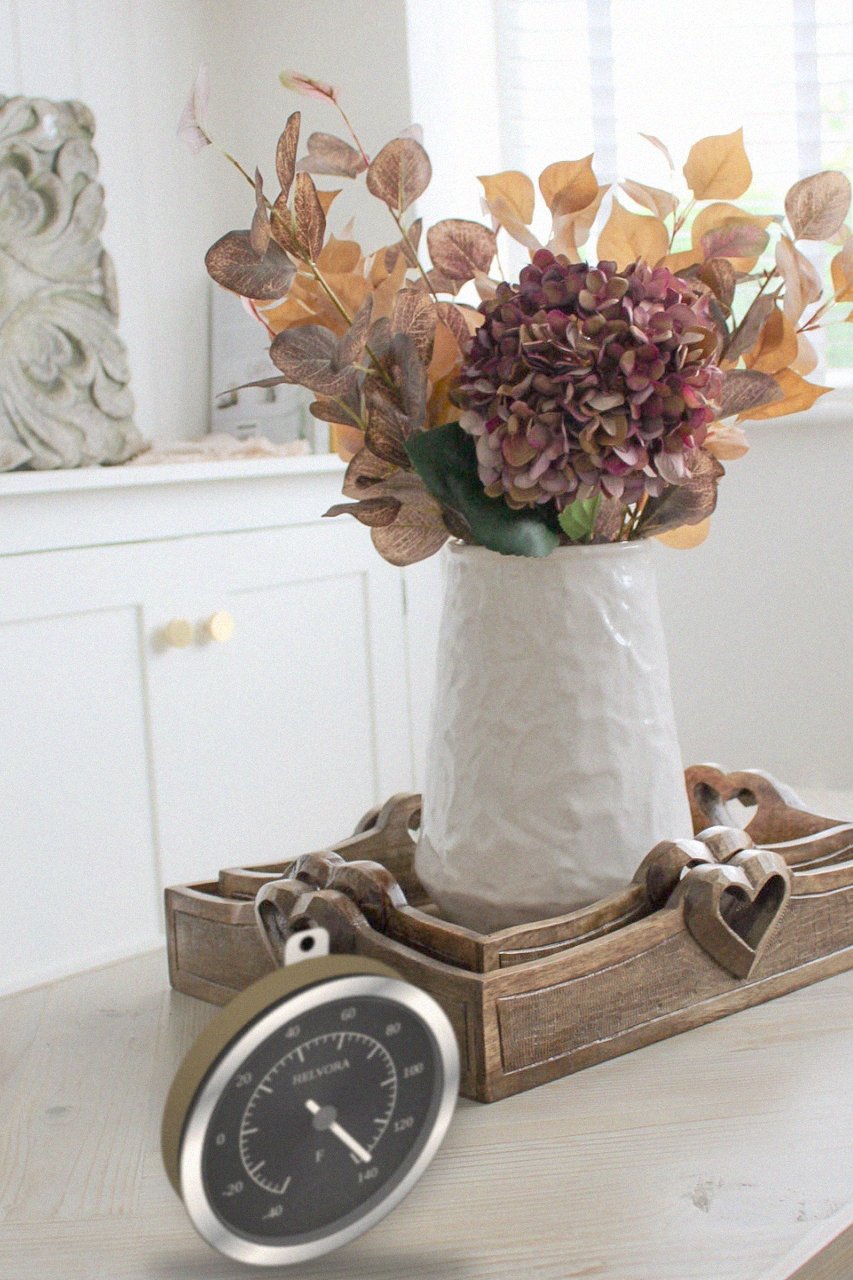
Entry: value=136 unit=°F
